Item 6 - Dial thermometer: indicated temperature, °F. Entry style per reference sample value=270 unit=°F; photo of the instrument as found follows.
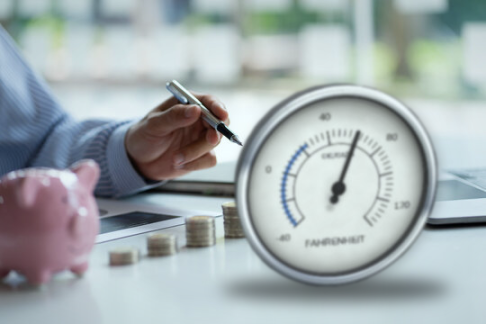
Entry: value=60 unit=°F
